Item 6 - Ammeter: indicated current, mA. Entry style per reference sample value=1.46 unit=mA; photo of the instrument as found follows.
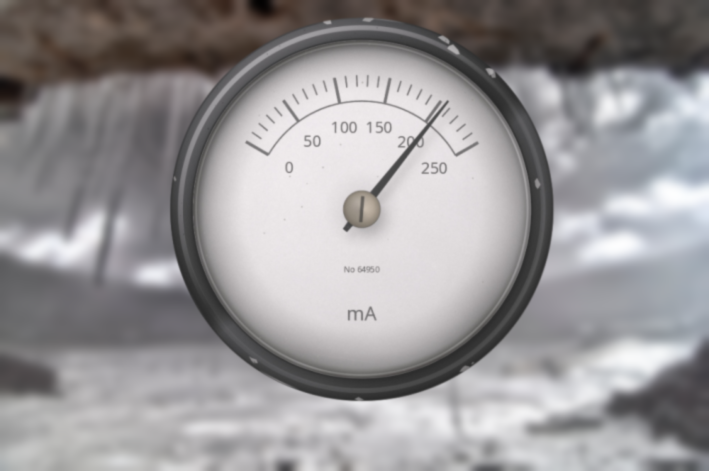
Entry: value=205 unit=mA
